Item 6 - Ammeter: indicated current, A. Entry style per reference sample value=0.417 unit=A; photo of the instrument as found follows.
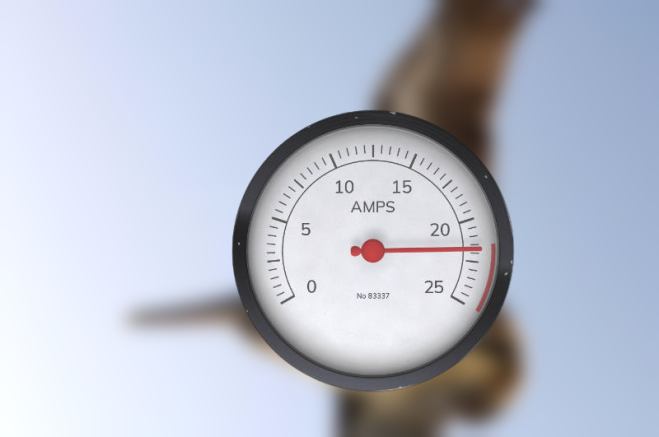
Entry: value=21.75 unit=A
